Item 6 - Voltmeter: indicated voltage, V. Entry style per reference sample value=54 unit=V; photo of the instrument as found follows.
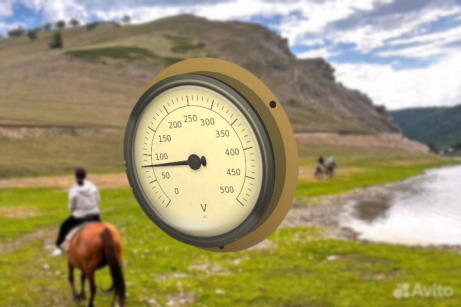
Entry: value=80 unit=V
